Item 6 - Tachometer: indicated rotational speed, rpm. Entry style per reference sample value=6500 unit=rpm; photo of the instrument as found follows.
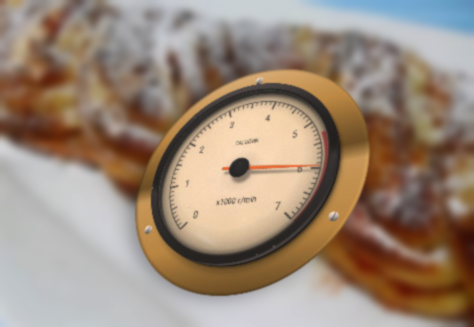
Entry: value=6000 unit=rpm
